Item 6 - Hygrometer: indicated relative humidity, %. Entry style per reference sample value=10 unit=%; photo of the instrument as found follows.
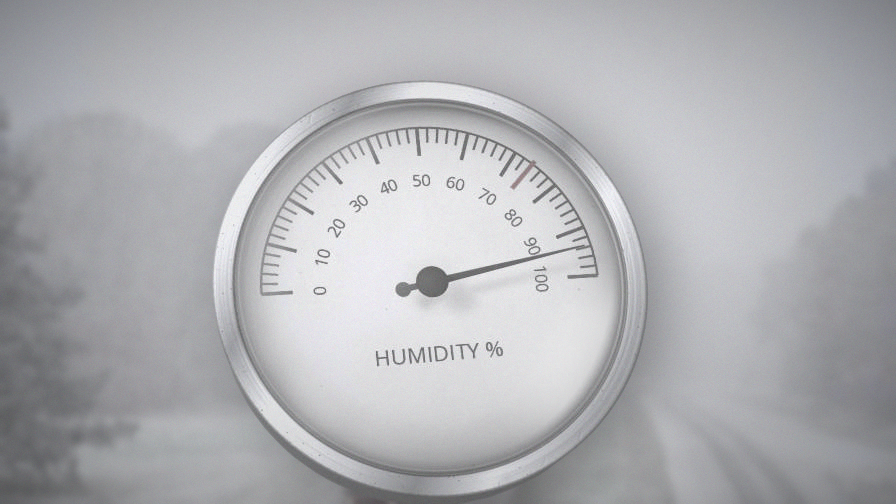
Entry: value=94 unit=%
